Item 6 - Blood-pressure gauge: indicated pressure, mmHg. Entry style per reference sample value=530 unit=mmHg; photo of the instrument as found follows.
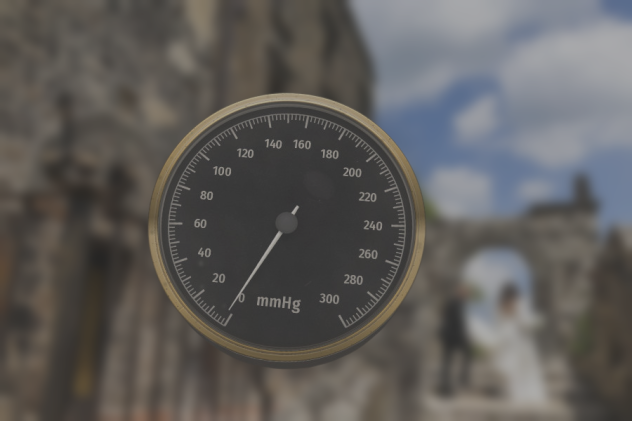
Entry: value=2 unit=mmHg
